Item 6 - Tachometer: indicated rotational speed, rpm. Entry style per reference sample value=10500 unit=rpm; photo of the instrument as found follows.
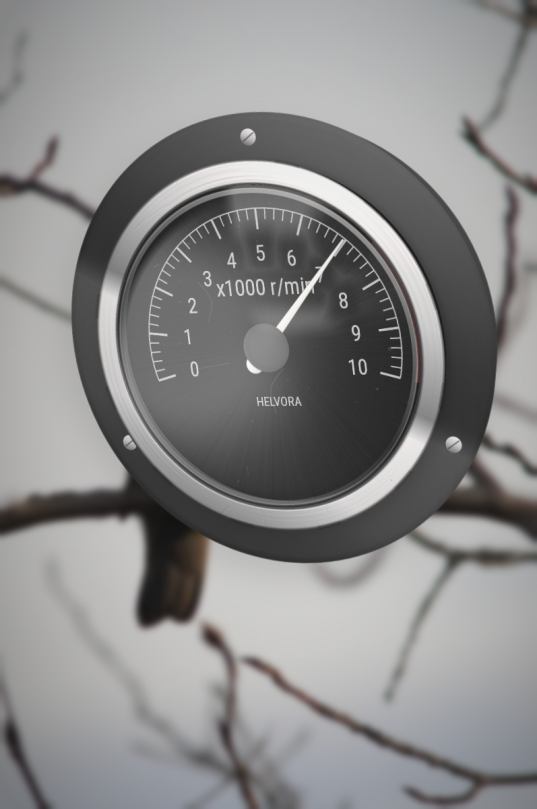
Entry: value=7000 unit=rpm
